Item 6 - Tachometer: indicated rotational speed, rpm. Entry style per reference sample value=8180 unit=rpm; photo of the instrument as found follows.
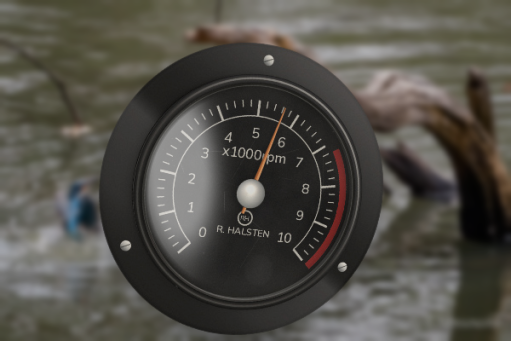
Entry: value=5600 unit=rpm
